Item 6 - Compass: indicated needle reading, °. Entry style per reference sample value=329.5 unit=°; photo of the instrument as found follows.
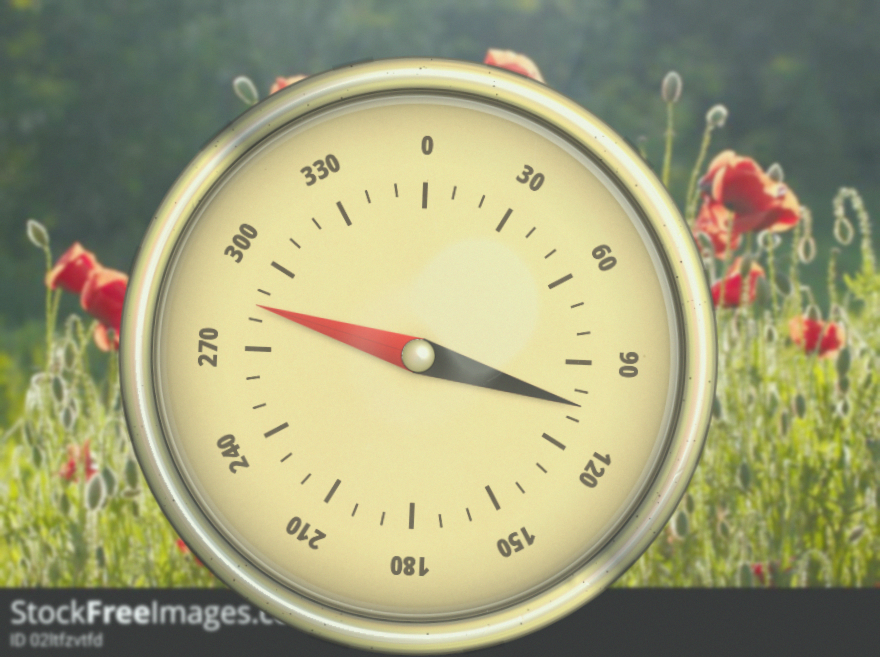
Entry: value=285 unit=°
